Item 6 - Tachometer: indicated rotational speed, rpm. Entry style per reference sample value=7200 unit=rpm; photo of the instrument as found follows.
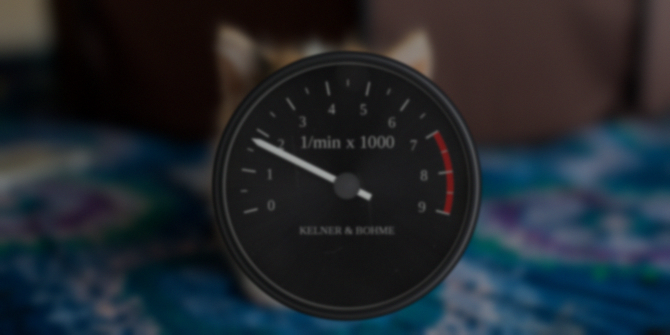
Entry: value=1750 unit=rpm
